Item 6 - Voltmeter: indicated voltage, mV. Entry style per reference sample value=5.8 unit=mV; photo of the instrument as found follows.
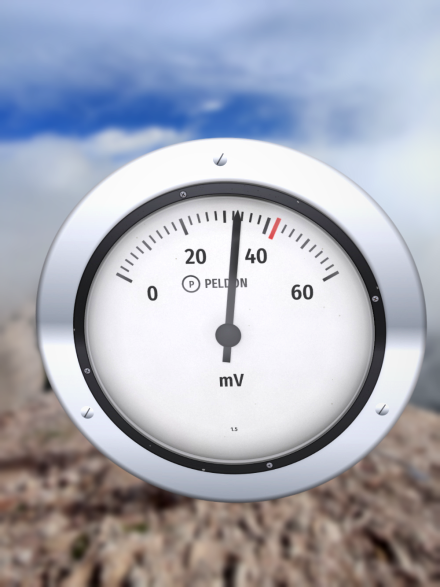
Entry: value=33 unit=mV
